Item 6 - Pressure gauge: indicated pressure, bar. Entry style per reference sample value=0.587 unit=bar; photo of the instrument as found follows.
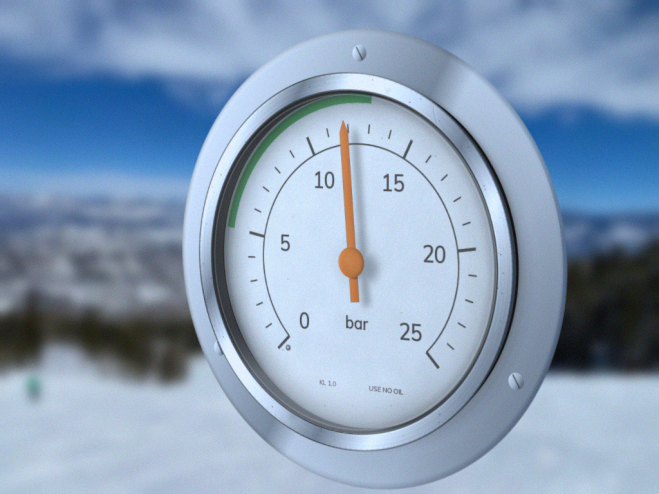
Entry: value=12 unit=bar
